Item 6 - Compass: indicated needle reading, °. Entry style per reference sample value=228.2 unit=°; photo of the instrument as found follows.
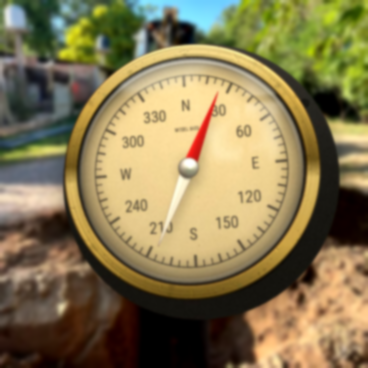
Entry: value=25 unit=°
